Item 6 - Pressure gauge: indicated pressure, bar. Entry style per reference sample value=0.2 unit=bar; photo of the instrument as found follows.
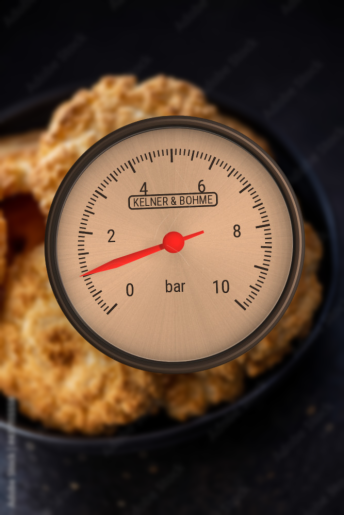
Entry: value=1 unit=bar
